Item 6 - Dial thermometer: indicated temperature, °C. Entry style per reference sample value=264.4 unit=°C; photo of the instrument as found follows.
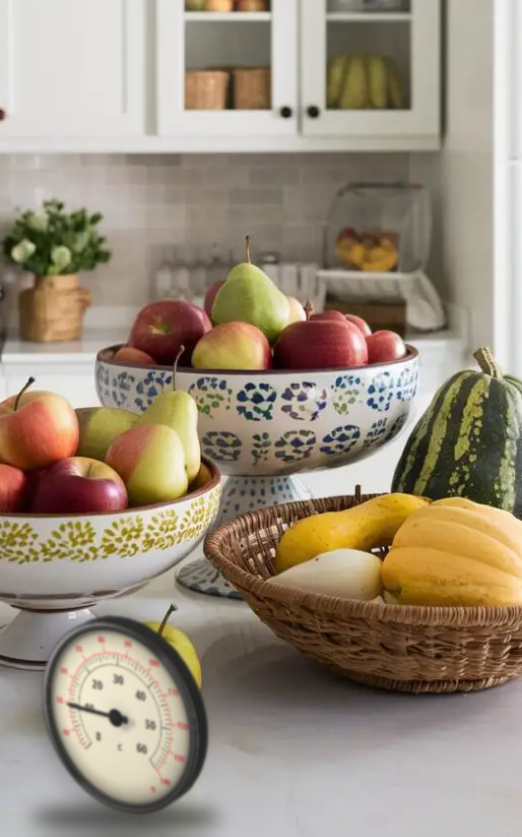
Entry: value=10 unit=°C
